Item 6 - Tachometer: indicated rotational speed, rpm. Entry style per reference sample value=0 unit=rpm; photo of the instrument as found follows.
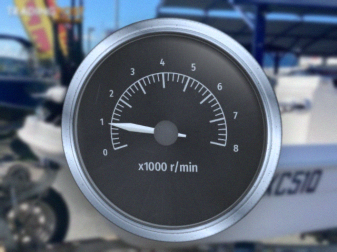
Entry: value=1000 unit=rpm
